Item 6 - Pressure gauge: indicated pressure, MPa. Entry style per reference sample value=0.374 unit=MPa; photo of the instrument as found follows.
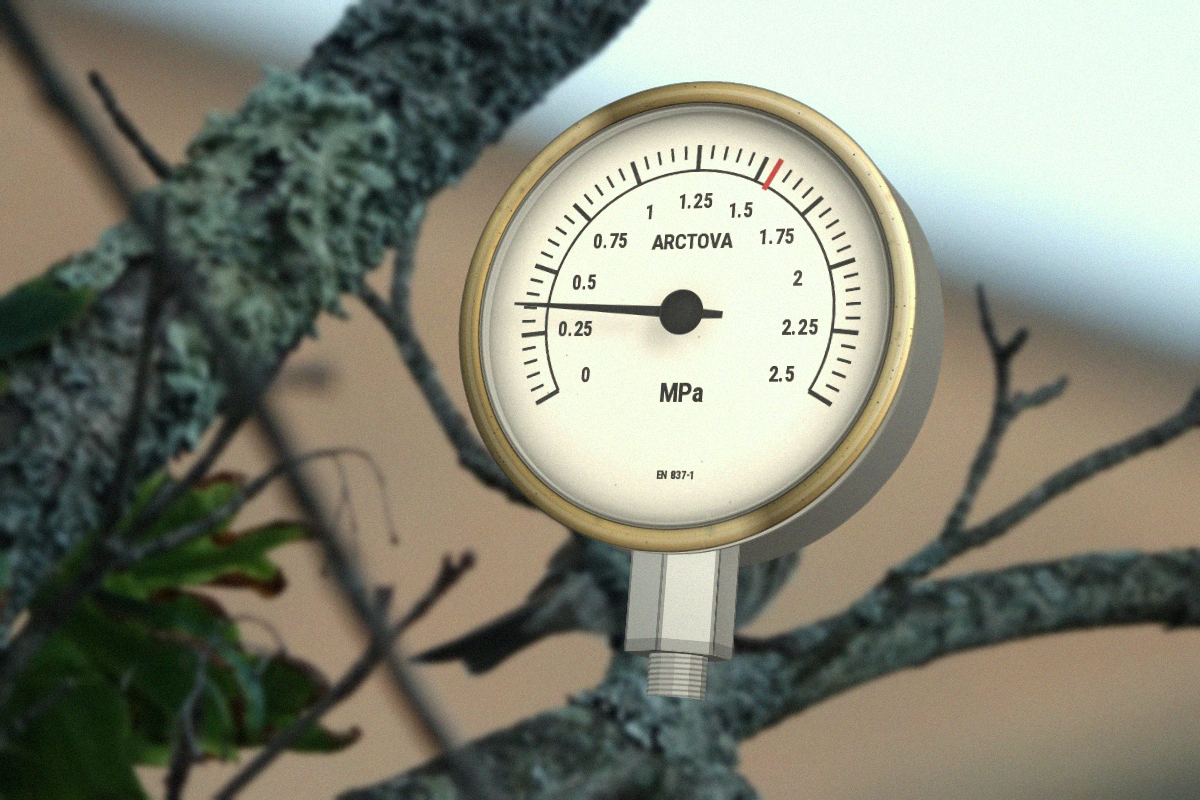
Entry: value=0.35 unit=MPa
